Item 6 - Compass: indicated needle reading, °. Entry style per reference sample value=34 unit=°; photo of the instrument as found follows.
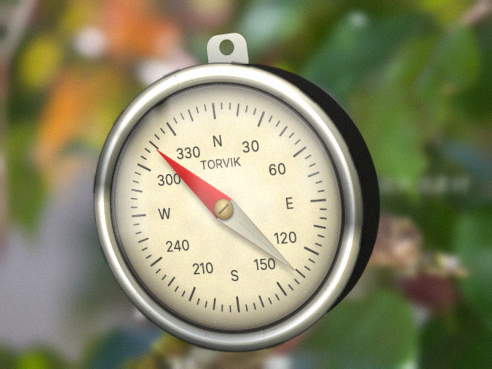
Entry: value=315 unit=°
